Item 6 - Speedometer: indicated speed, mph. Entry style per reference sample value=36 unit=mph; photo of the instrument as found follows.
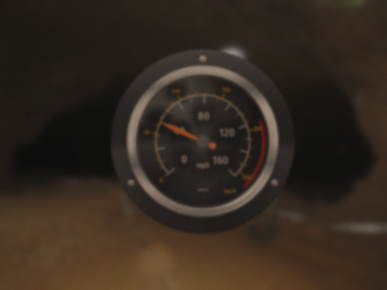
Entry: value=40 unit=mph
